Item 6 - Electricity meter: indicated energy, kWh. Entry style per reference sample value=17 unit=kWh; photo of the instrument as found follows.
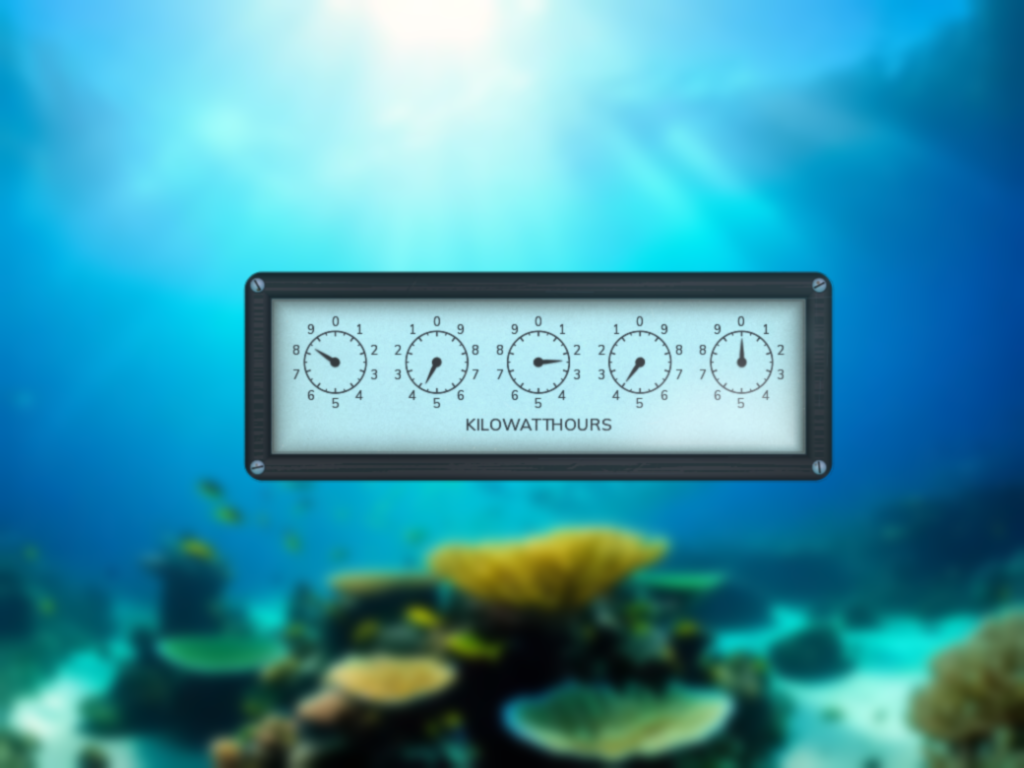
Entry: value=84240 unit=kWh
